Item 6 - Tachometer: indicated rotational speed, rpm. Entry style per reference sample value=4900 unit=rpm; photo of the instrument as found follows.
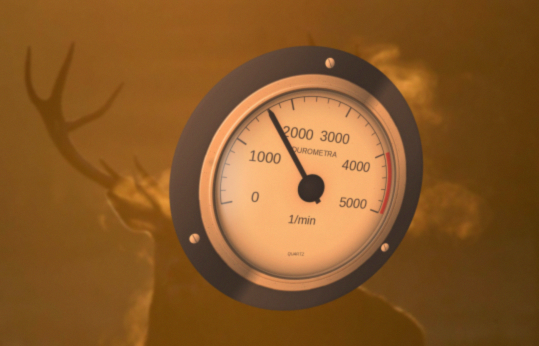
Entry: value=1600 unit=rpm
